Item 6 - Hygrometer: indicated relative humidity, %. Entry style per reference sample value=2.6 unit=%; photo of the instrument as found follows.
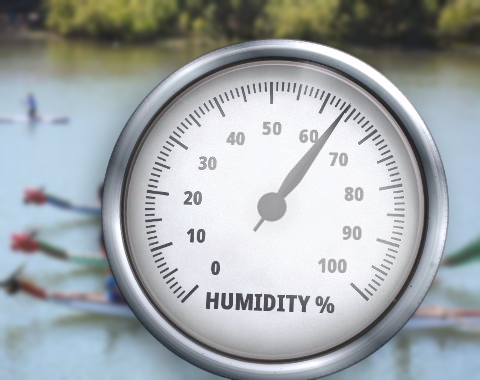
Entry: value=64 unit=%
